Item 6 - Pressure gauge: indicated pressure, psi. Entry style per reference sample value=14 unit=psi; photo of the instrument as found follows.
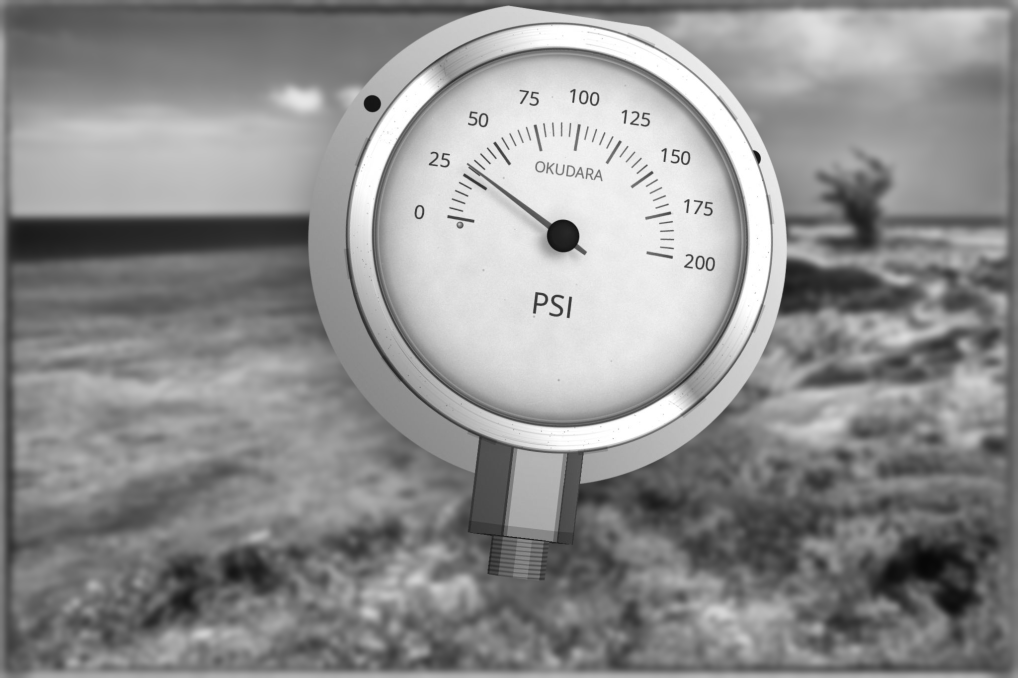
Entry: value=30 unit=psi
